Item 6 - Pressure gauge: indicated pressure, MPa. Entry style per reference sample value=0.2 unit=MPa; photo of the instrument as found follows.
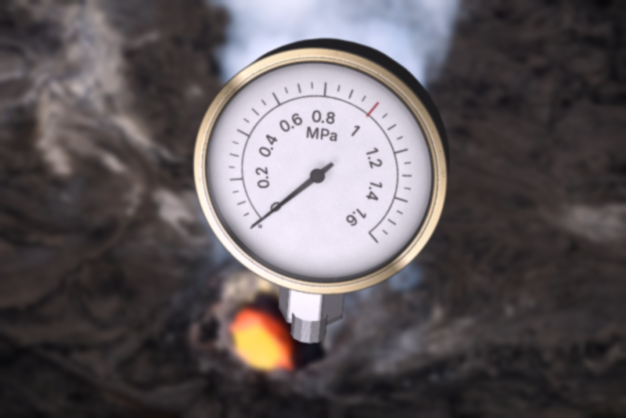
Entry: value=0 unit=MPa
